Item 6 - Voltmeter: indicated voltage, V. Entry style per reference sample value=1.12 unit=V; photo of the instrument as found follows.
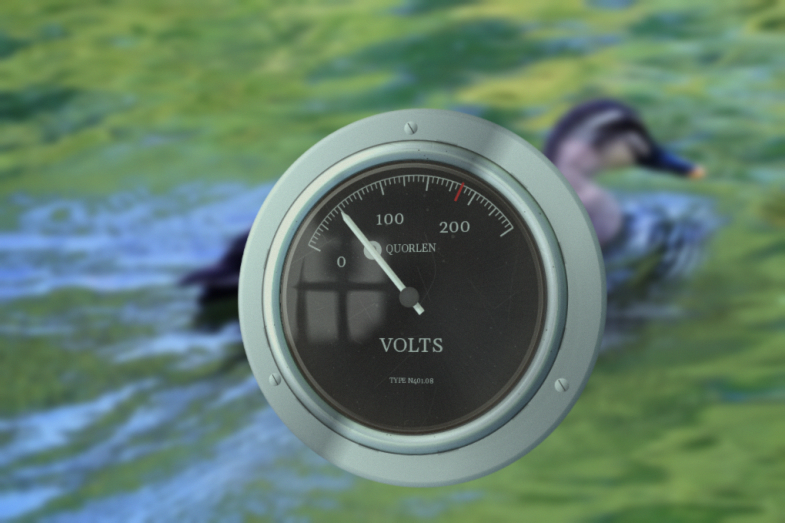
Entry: value=50 unit=V
